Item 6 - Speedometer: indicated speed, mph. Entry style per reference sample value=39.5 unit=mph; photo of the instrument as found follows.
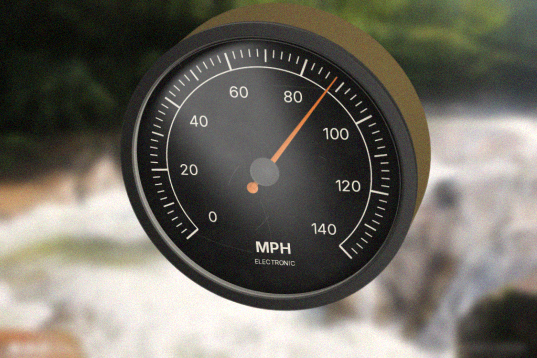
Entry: value=88 unit=mph
